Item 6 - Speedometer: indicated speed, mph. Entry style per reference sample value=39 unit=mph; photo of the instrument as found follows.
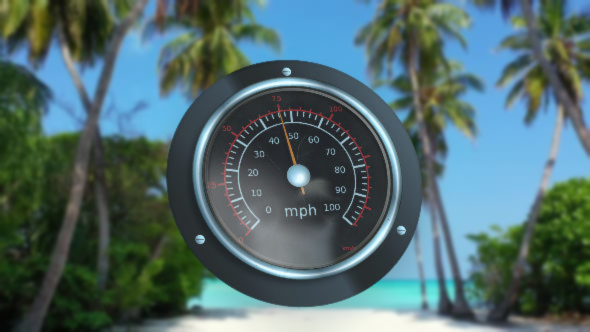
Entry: value=46 unit=mph
